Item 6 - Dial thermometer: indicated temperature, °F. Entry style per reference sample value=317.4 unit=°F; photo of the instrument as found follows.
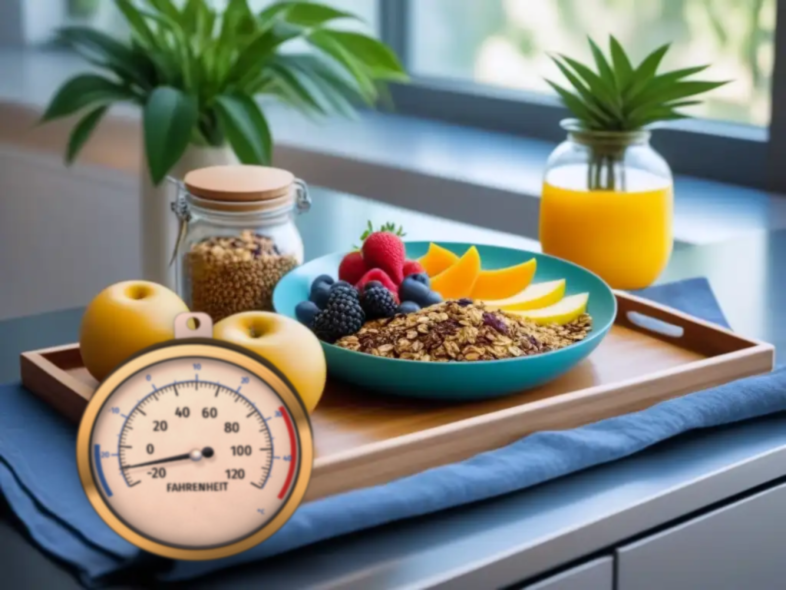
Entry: value=-10 unit=°F
